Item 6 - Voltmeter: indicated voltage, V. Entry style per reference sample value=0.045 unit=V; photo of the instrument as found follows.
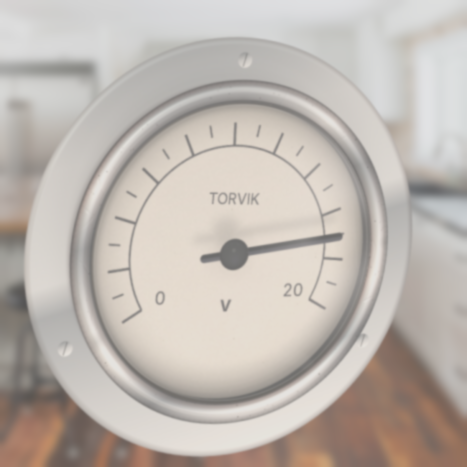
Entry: value=17 unit=V
